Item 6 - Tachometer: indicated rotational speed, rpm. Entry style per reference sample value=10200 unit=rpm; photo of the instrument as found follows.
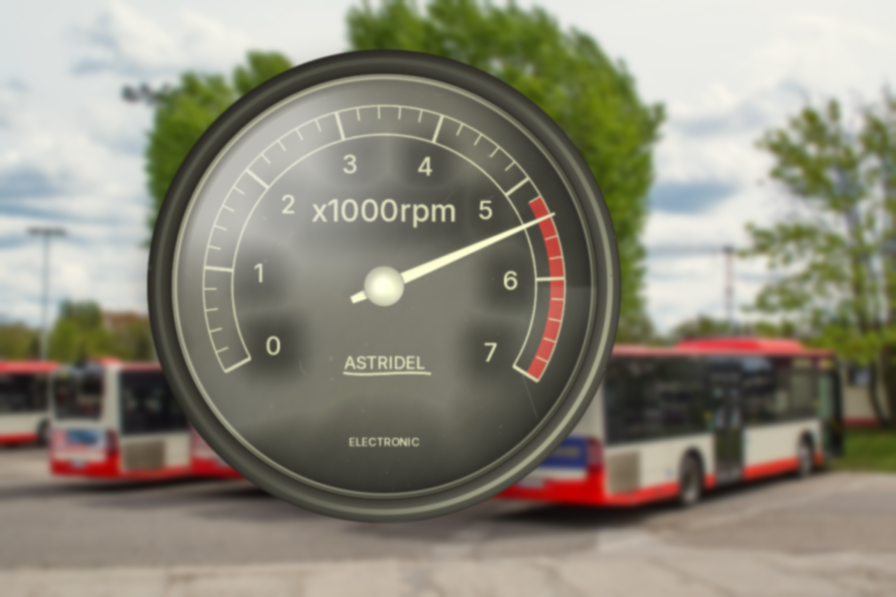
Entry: value=5400 unit=rpm
